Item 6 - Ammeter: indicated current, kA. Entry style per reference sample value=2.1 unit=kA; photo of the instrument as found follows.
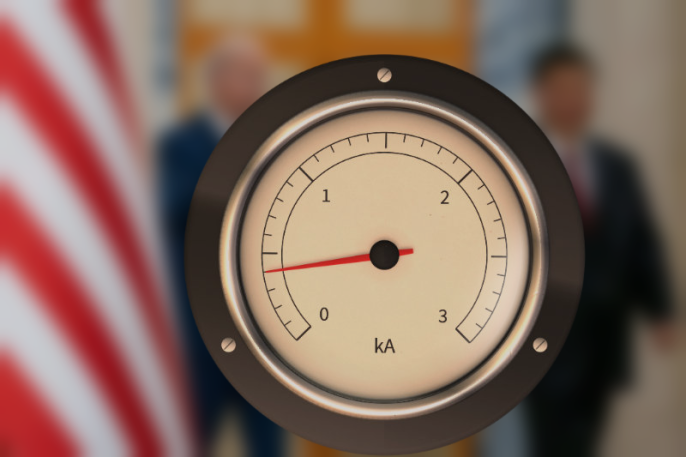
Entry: value=0.4 unit=kA
